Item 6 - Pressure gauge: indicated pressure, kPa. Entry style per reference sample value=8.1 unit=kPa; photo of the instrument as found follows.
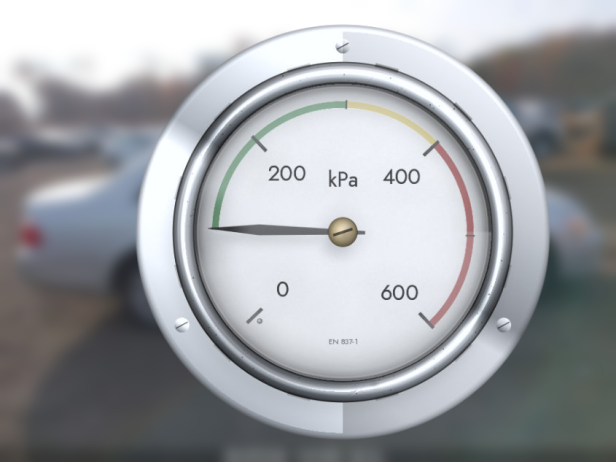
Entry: value=100 unit=kPa
